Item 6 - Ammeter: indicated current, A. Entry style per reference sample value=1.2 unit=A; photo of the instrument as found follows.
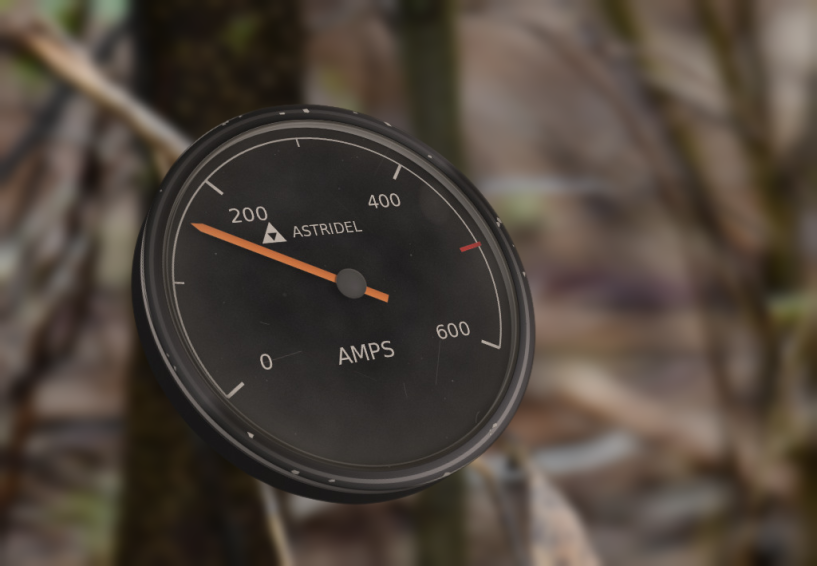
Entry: value=150 unit=A
